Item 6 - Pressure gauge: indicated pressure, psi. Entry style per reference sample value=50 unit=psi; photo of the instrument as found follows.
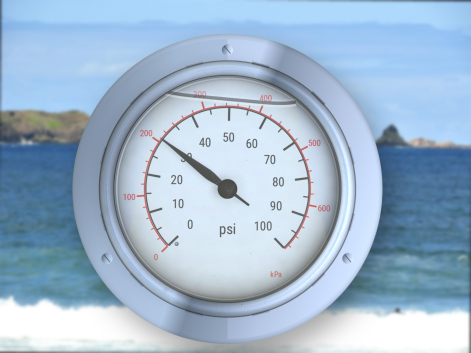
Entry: value=30 unit=psi
